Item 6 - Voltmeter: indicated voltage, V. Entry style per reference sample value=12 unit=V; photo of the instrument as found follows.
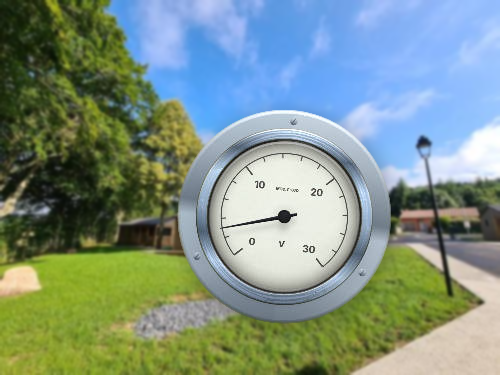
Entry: value=3 unit=V
